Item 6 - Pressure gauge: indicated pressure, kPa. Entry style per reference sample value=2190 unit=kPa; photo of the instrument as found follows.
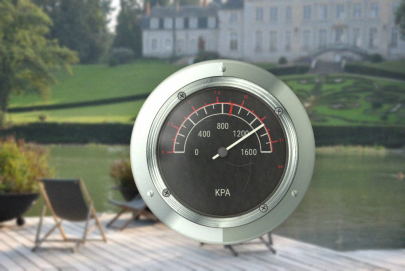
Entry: value=1300 unit=kPa
